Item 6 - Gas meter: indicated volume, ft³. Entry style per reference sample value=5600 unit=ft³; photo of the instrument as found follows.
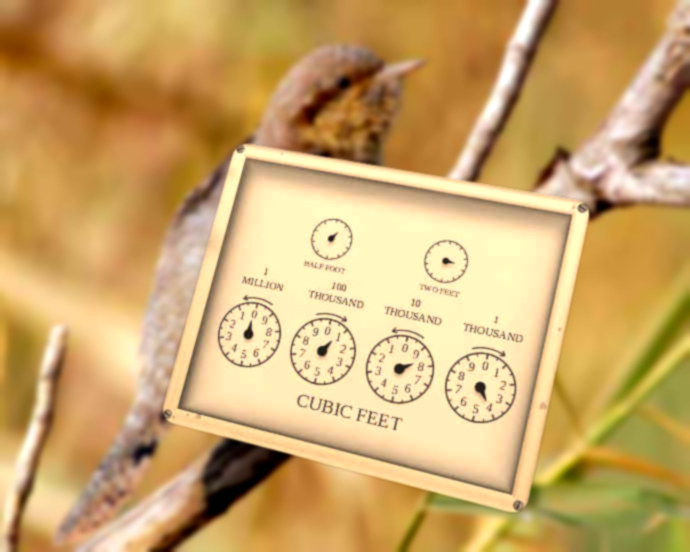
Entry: value=8400 unit=ft³
